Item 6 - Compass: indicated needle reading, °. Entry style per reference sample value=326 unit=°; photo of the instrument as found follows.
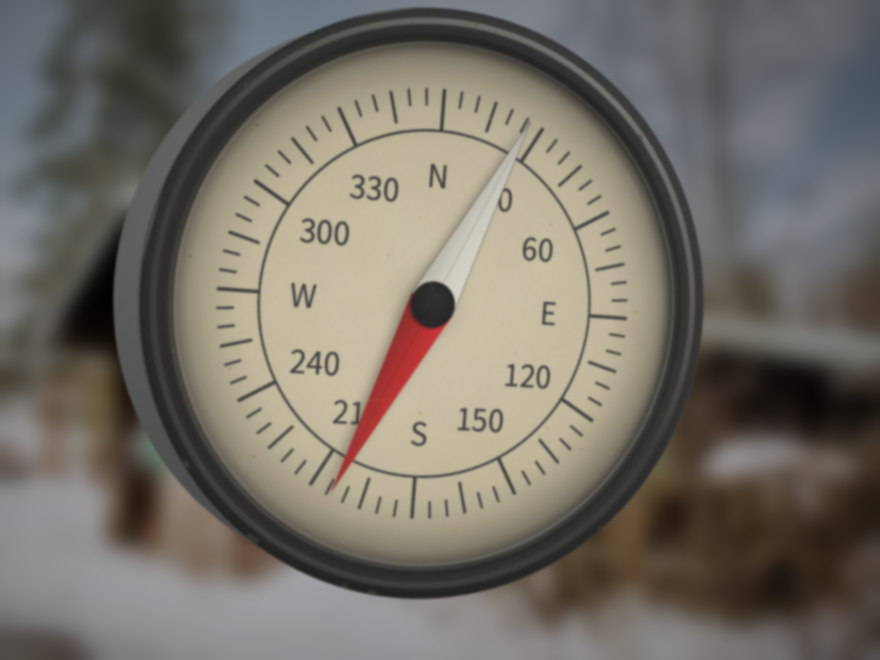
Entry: value=205 unit=°
